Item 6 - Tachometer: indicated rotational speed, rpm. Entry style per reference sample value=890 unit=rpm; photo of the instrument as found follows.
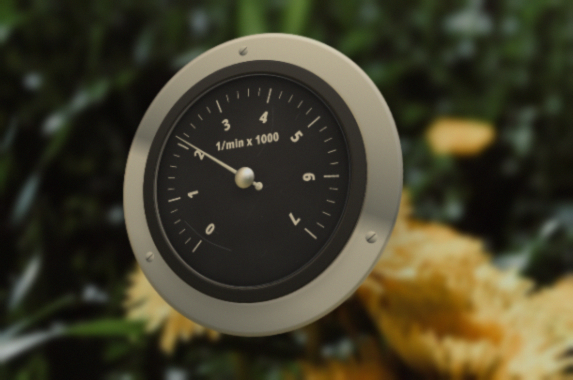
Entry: value=2100 unit=rpm
